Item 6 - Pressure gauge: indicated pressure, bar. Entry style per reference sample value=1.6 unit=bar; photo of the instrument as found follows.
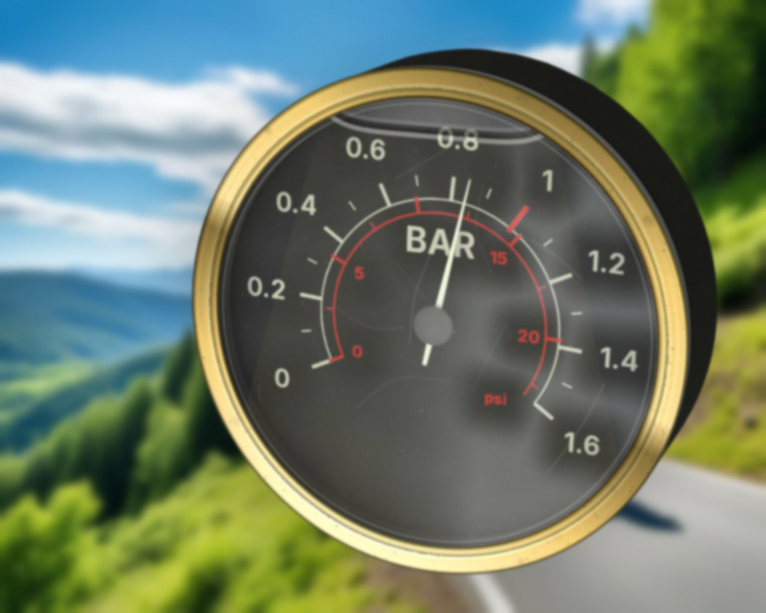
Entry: value=0.85 unit=bar
